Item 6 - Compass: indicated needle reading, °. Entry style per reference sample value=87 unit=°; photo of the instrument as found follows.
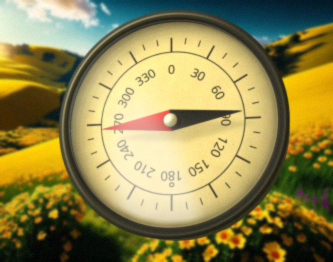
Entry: value=265 unit=°
